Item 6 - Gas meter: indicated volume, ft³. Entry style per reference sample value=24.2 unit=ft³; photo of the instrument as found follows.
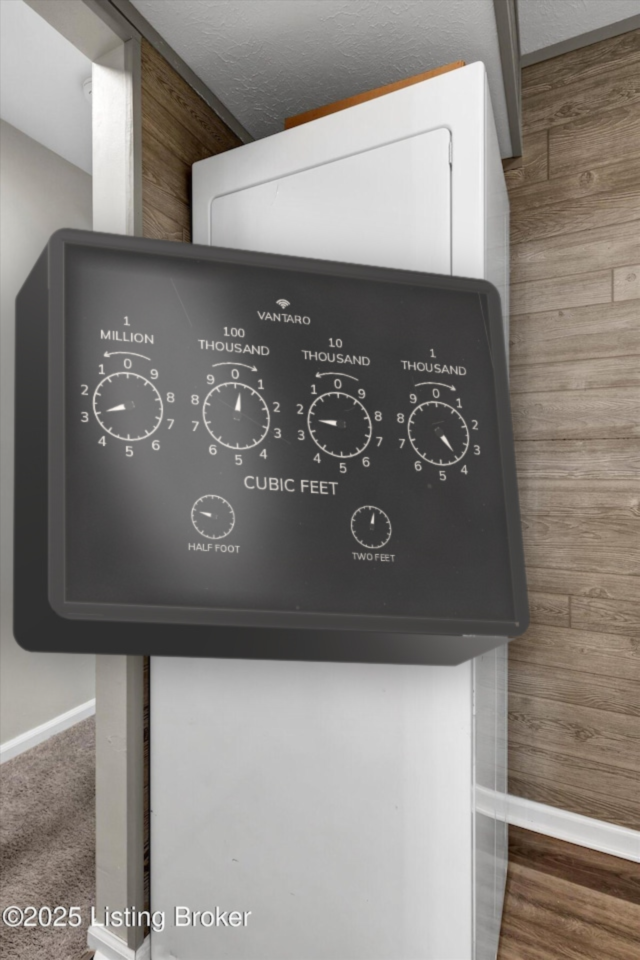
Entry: value=302400 unit=ft³
